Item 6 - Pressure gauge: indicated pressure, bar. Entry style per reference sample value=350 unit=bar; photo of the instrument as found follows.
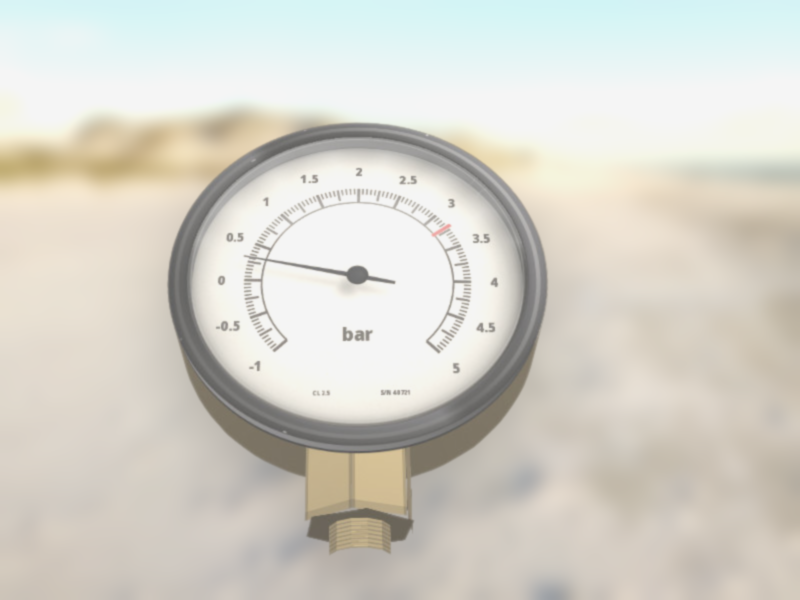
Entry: value=0.25 unit=bar
